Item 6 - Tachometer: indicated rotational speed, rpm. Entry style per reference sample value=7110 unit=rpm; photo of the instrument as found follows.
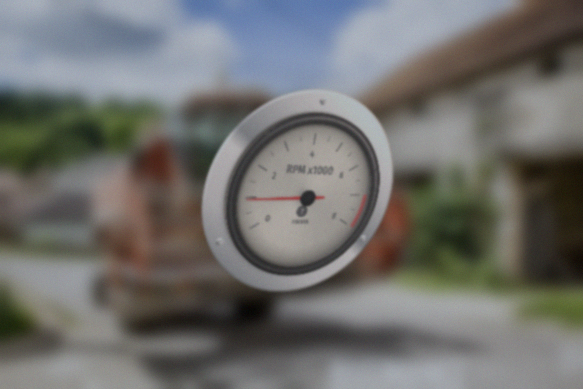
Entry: value=1000 unit=rpm
